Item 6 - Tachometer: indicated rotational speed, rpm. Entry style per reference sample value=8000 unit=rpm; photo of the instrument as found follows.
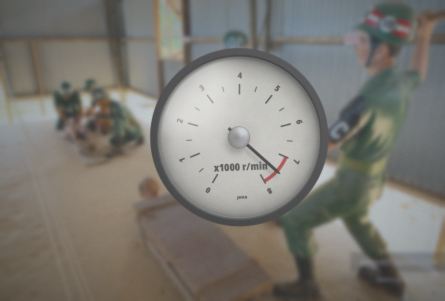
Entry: value=7500 unit=rpm
